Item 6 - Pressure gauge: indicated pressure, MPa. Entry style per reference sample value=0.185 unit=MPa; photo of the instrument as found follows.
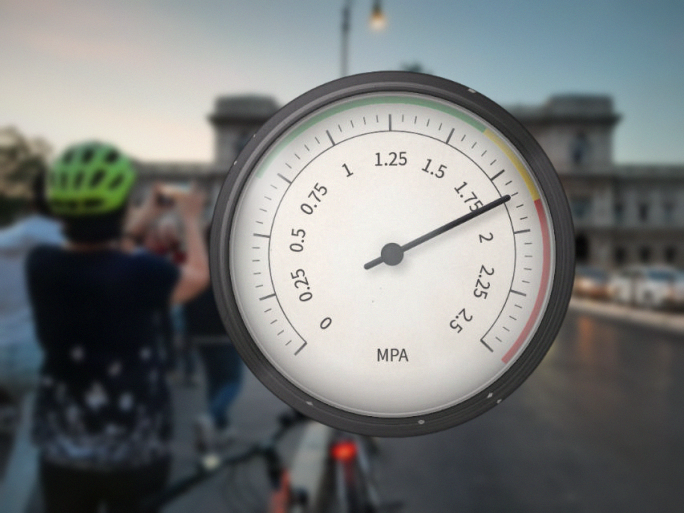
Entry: value=1.85 unit=MPa
